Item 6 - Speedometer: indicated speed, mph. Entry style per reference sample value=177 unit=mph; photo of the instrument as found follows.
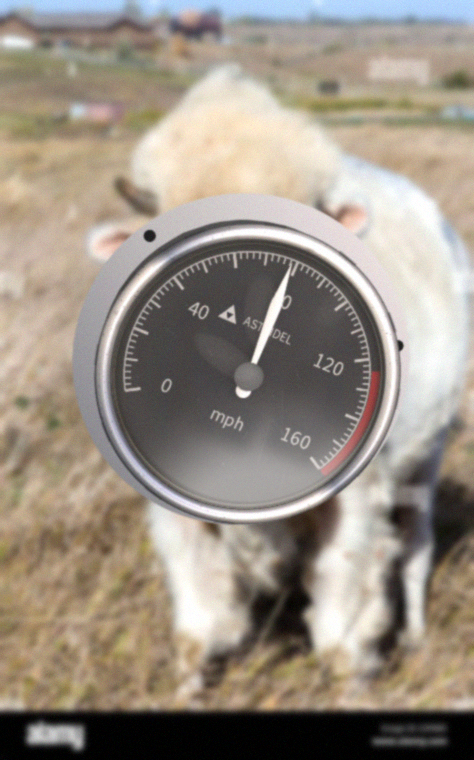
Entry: value=78 unit=mph
